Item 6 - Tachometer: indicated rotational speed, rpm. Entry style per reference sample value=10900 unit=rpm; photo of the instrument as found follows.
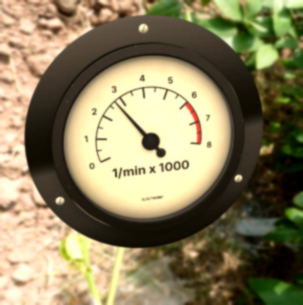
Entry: value=2750 unit=rpm
